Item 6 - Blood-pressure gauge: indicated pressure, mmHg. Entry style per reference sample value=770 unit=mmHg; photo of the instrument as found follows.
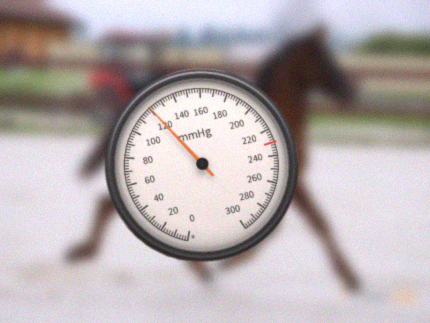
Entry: value=120 unit=mmHg
